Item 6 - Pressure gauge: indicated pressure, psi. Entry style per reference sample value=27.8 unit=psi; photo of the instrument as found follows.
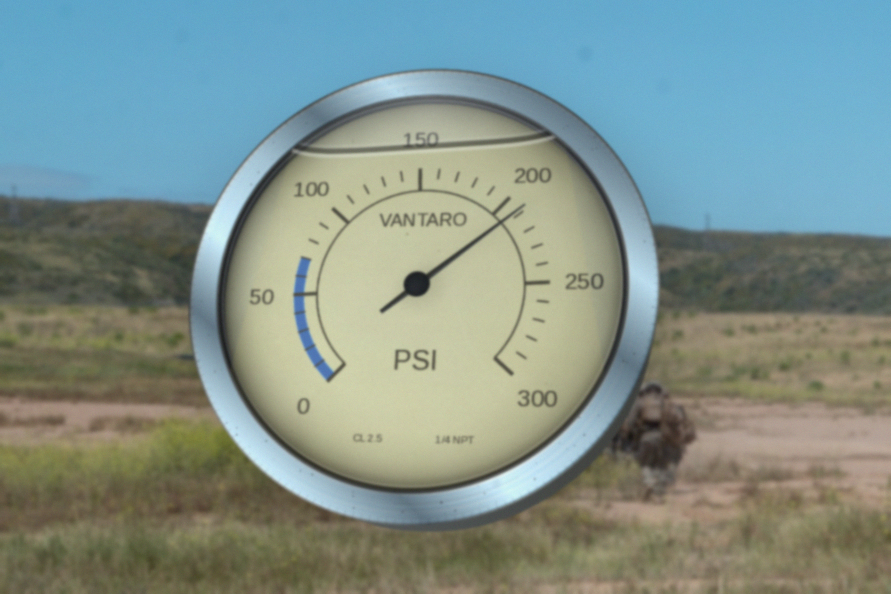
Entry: value=210 unit=psi
